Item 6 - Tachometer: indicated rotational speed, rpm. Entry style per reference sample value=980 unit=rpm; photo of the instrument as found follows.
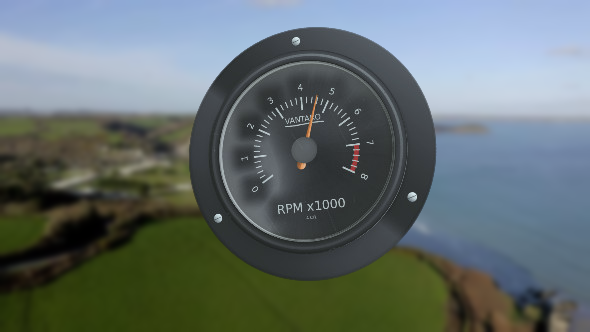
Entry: value=4600 unit=rpm
